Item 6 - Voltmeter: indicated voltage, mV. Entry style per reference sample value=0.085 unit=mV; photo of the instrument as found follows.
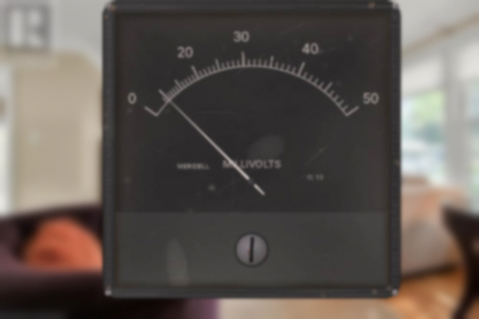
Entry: value=10 unit=mV
